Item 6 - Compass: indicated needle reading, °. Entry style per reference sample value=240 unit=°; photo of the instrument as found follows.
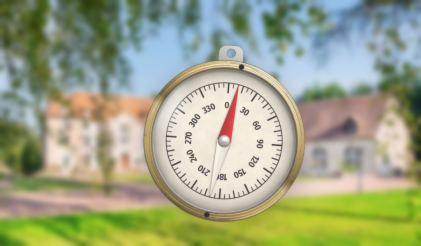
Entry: value=10 unit=°
